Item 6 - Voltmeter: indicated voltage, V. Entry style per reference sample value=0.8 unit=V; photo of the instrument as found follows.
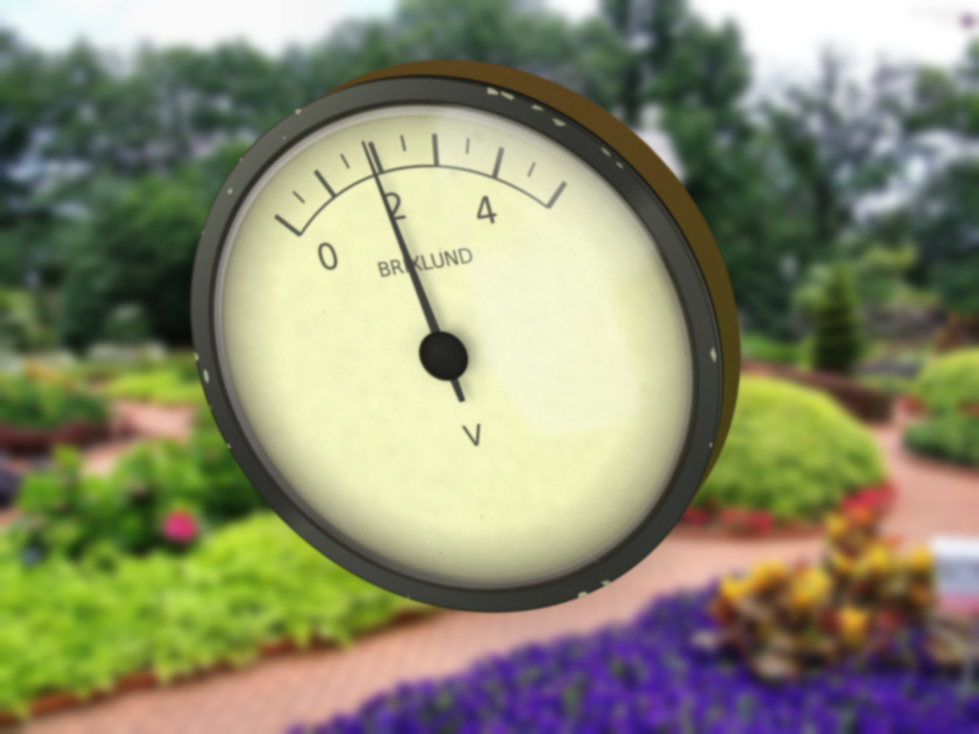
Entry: value=2 unit=V
